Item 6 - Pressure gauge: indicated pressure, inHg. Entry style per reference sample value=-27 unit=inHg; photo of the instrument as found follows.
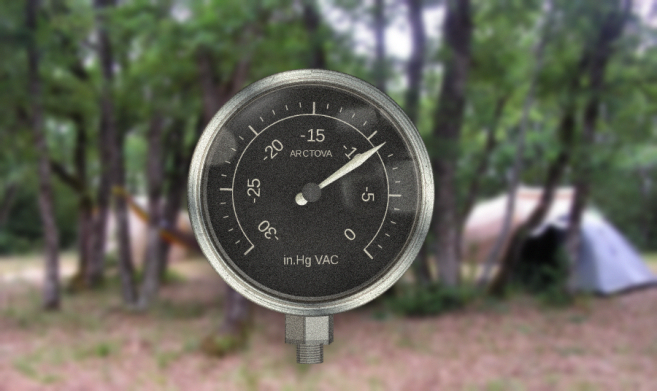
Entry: value=-9 unit=inHg
